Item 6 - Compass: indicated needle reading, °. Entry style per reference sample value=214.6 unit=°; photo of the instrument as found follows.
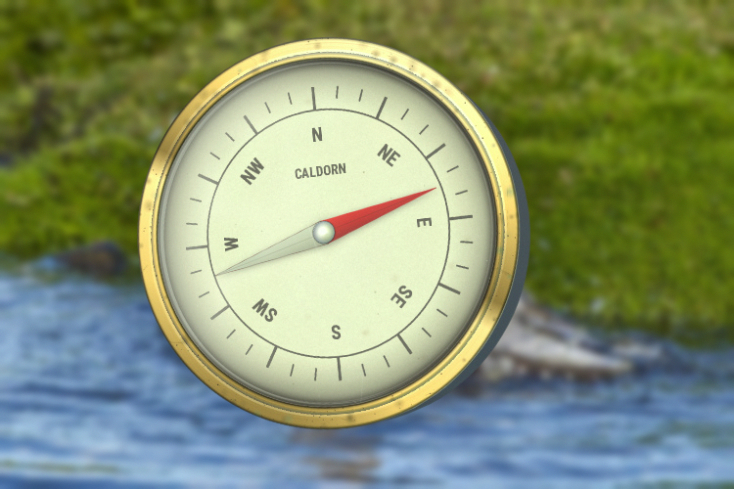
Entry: value=75 unit=°
